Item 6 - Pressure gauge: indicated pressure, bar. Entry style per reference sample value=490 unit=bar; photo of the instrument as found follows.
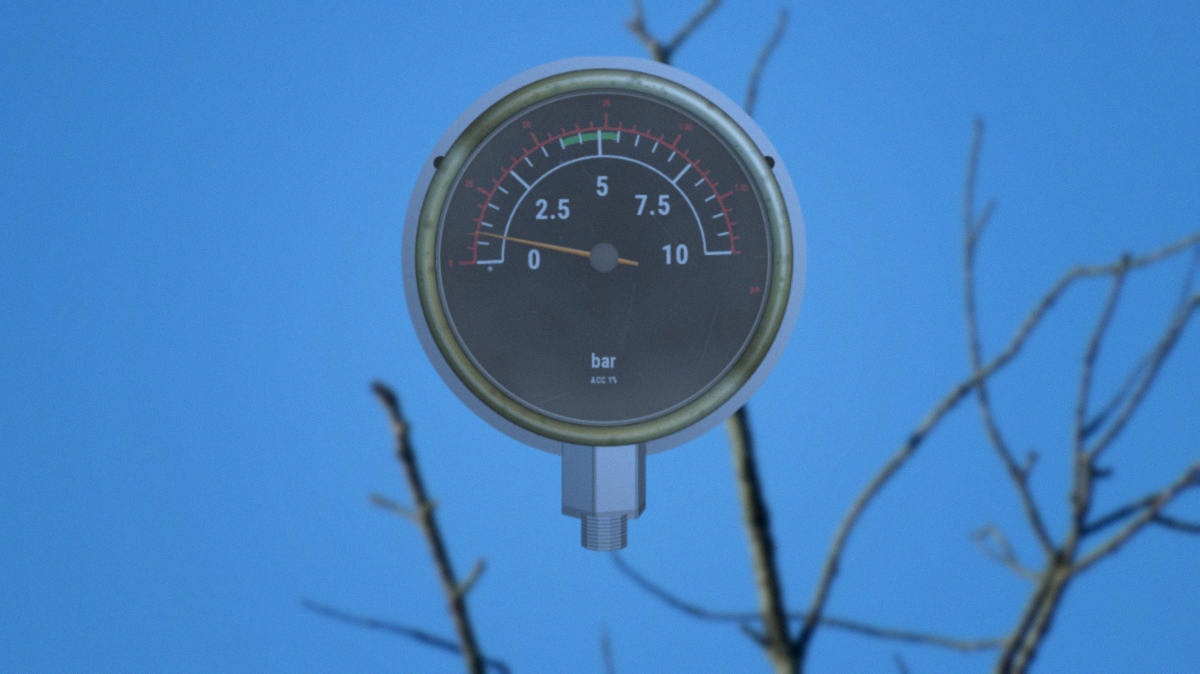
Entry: value=0.75 unit=bar
